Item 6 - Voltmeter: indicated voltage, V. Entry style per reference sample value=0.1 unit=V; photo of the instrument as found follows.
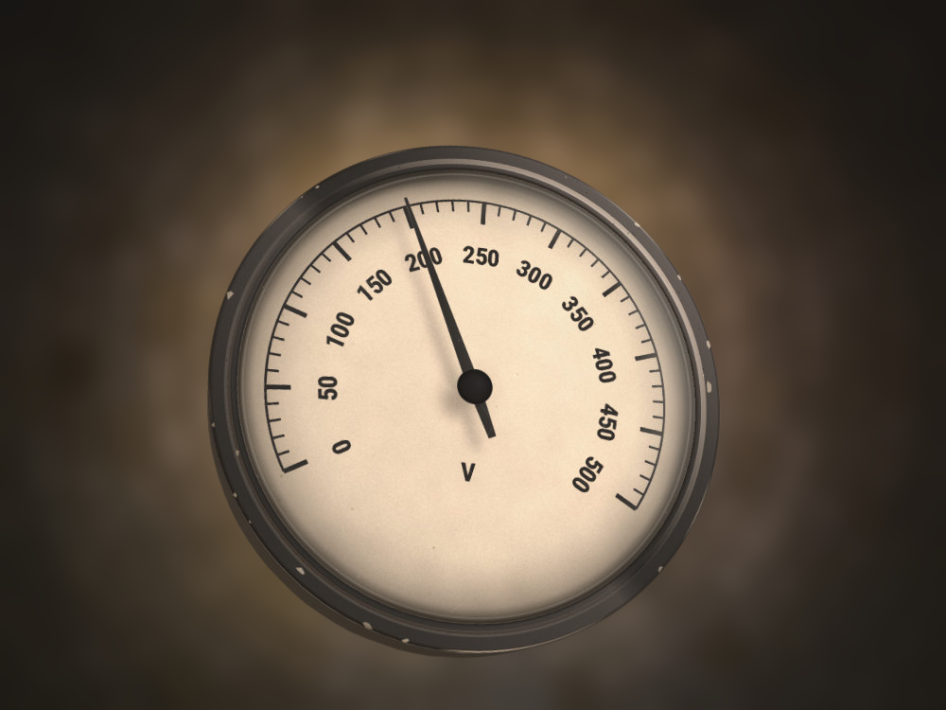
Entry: value=200 unit=V
